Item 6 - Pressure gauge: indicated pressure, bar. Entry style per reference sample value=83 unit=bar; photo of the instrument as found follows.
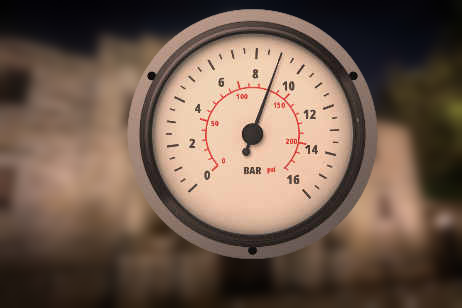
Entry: value=9 unit=bar
